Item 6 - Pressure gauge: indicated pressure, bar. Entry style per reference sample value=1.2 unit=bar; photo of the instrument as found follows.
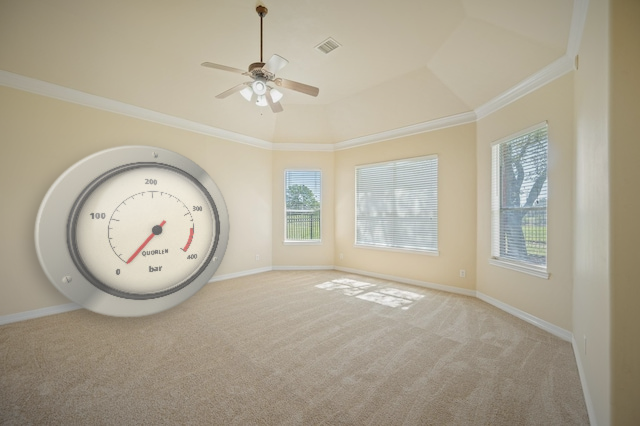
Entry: value=0 unit=bar
